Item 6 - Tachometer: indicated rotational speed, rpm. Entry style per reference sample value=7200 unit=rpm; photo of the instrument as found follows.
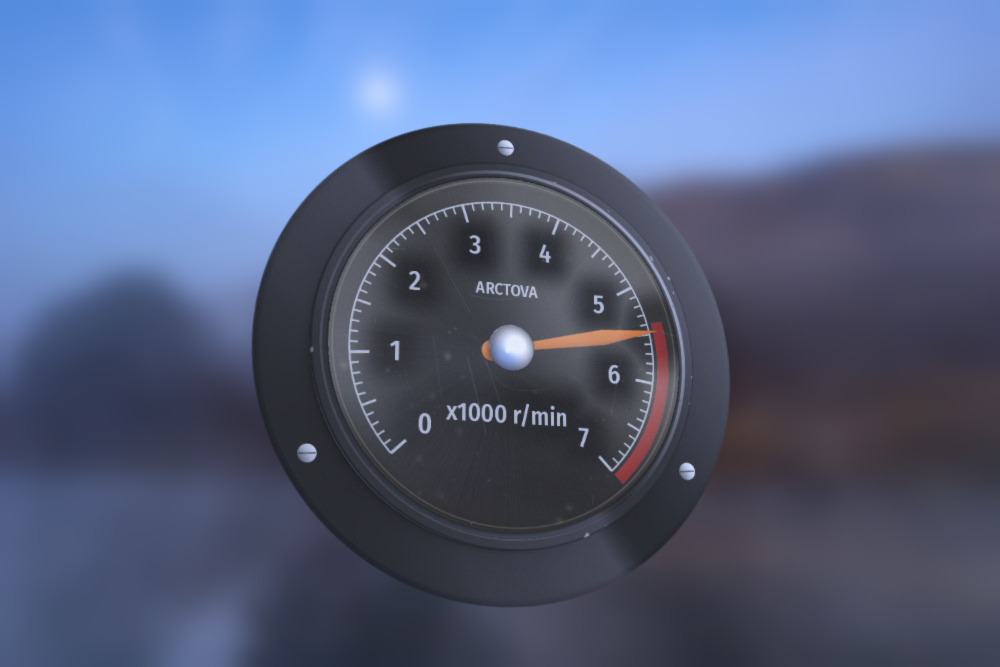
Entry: value=5500 unit=rpm
